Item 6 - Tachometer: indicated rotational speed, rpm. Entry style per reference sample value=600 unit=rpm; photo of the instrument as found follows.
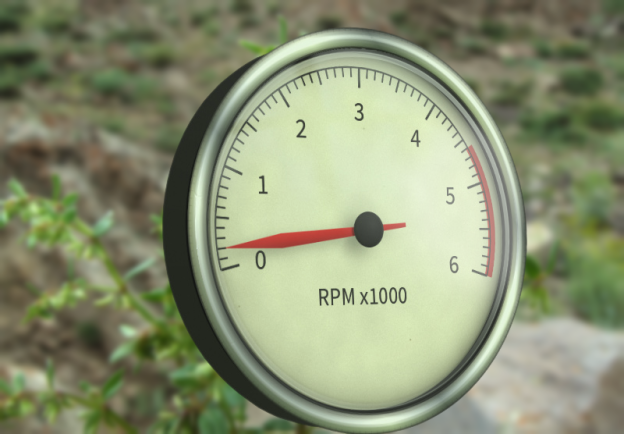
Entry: value=200 unit=rpm
